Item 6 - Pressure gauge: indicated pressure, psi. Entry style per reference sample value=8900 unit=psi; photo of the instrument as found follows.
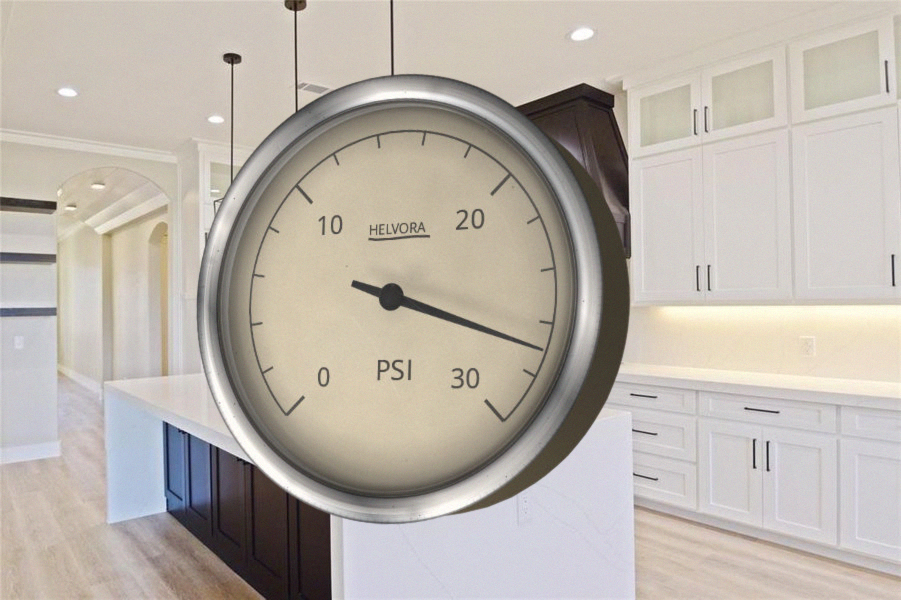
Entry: value=27 unit=psi
